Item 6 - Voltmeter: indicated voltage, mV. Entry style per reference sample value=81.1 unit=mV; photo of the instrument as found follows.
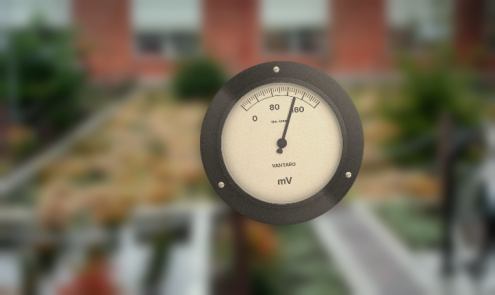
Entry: value=140 unit=mV
